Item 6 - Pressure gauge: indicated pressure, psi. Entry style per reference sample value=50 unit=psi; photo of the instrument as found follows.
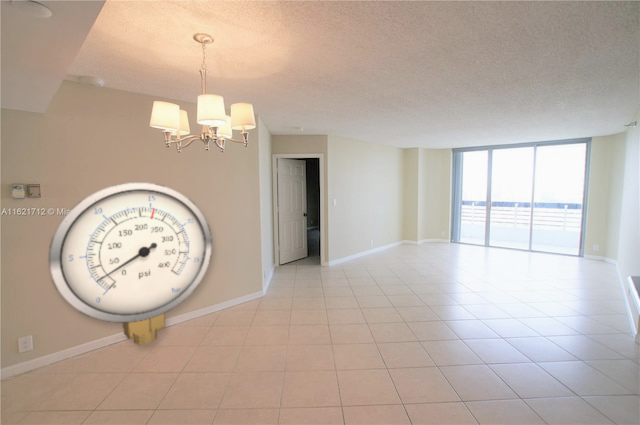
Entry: value=25 unit=psi
